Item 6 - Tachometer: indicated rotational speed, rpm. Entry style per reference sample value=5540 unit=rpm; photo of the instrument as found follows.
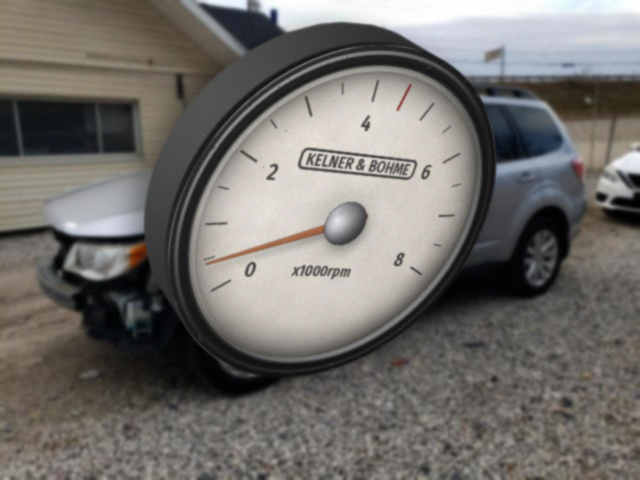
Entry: value=500 unit=rpm
